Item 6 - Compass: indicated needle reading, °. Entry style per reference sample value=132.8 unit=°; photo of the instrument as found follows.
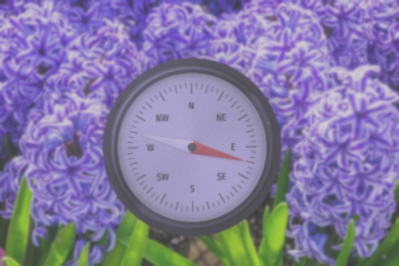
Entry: value=105 unit=°
